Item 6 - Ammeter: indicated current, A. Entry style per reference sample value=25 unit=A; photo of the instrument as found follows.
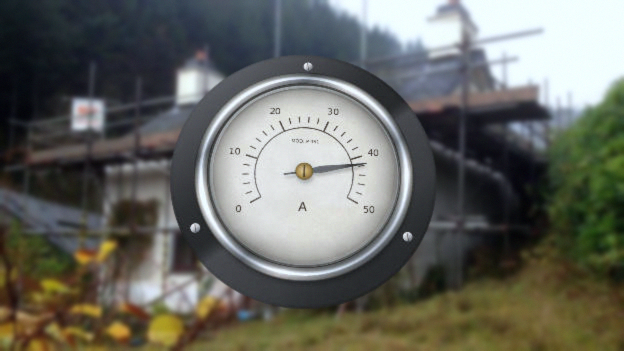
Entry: value=42 unit=A
